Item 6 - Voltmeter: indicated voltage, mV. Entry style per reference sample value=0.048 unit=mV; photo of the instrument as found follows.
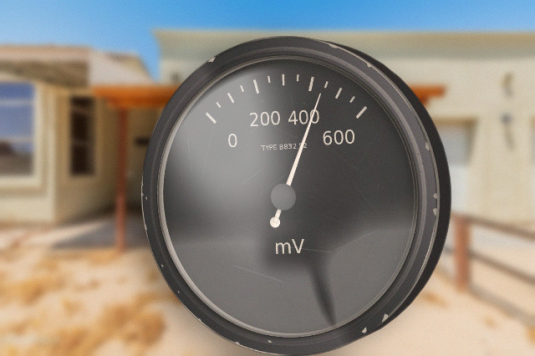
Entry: value=450 unit=mV
